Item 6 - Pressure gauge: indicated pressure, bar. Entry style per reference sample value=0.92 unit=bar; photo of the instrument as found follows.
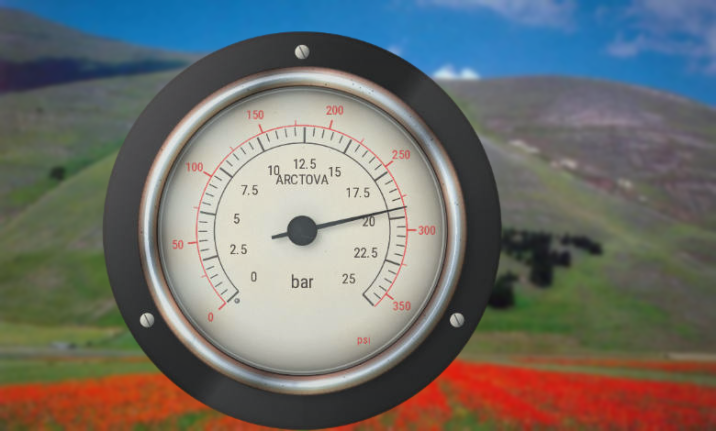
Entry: value=19.5 unit=bar
